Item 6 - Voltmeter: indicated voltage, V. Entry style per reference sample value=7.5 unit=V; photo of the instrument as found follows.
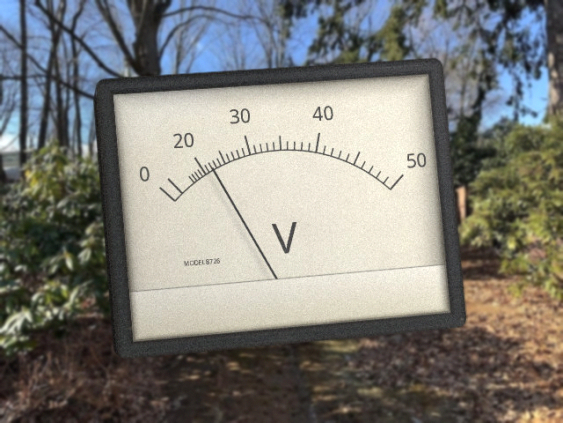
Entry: value=22 unit=V
